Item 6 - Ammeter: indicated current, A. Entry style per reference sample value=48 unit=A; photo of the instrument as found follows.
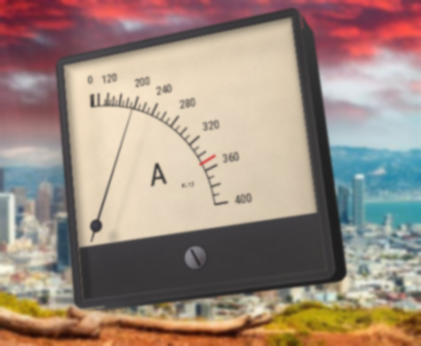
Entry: value=200 unit=A
